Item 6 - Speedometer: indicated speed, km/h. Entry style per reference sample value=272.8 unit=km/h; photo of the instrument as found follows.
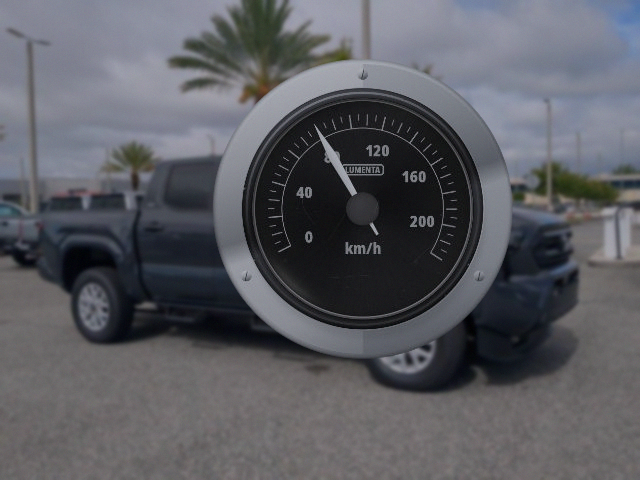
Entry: value=80 unit=km/h
